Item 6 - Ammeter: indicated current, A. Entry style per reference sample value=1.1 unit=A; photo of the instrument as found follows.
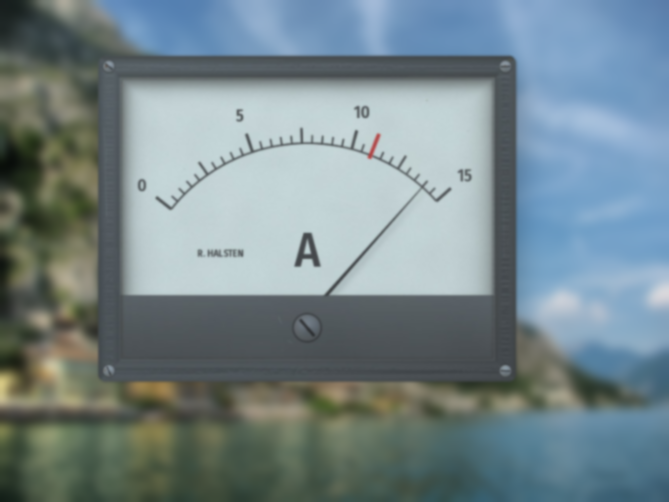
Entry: value=14 unit=A
